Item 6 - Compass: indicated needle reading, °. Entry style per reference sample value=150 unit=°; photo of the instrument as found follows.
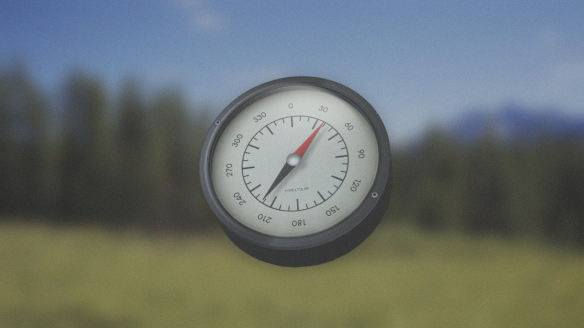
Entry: value=40 unit=°
